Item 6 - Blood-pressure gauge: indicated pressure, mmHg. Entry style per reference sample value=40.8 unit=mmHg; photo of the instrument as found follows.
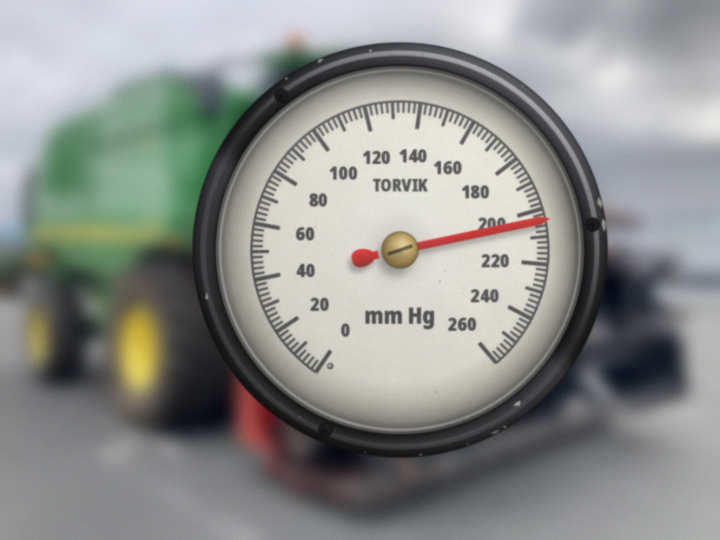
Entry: value=204 unit=mmHg
